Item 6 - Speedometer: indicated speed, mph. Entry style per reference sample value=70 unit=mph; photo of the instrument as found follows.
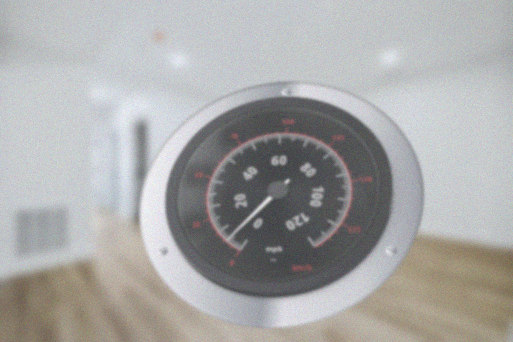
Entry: value=5 unit=mph
